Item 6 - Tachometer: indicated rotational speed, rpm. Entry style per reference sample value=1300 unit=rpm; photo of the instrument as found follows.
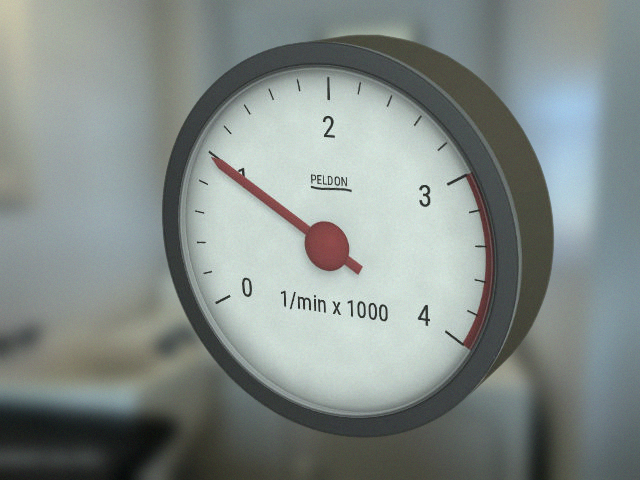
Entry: value=1000 unit=rpm
